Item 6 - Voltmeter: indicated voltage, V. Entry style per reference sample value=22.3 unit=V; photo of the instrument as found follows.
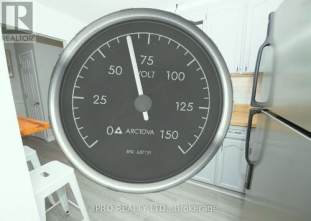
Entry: value=65 unit=V
